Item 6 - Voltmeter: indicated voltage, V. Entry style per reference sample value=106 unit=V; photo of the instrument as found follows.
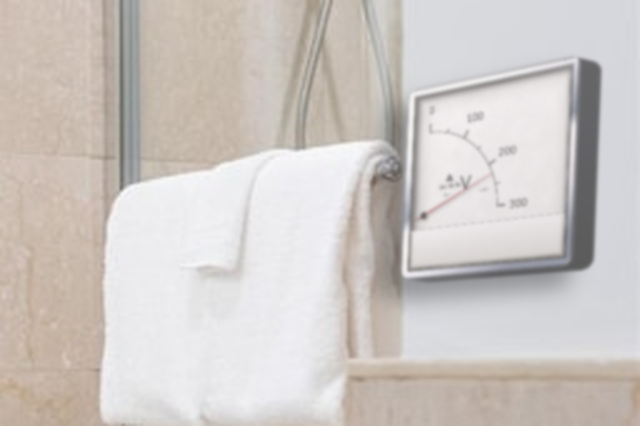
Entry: value=225 unit=V
